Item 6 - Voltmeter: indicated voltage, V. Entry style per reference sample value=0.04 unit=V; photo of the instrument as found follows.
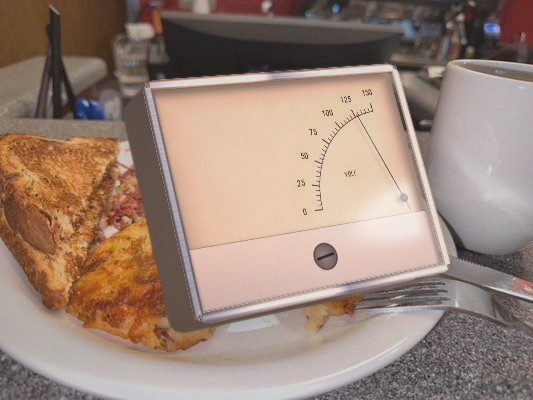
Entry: value=125 unit=V
